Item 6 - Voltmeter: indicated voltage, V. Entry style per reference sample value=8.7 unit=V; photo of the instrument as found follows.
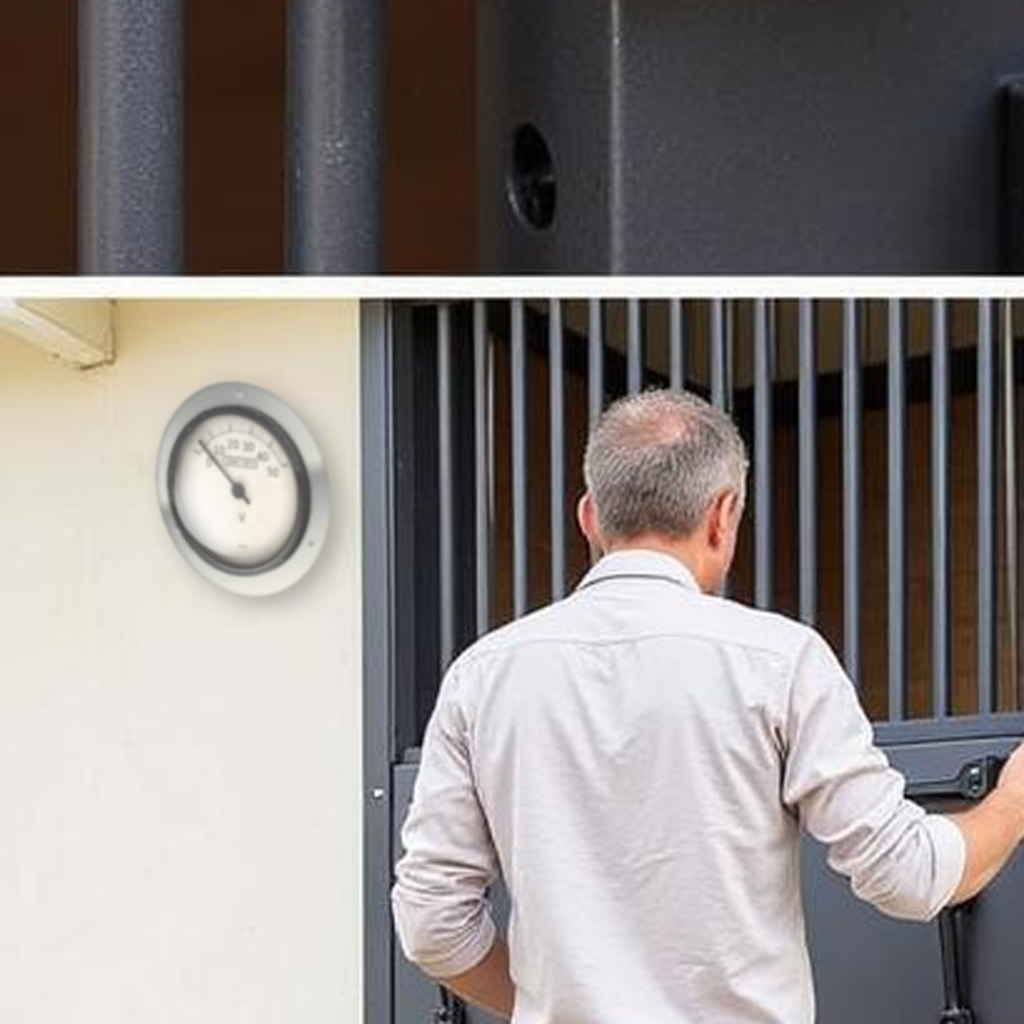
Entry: value=5 unit=V
